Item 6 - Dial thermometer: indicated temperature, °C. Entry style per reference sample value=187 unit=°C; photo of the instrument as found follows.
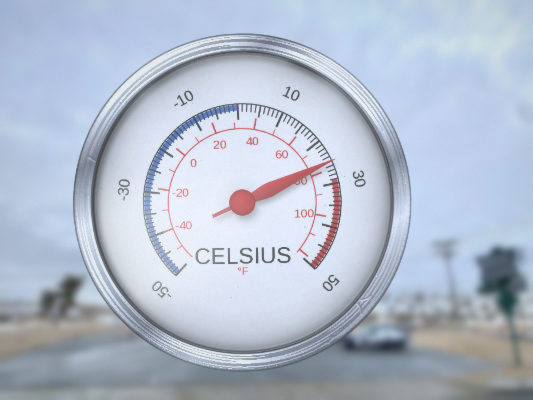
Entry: value=25 unit=°C
